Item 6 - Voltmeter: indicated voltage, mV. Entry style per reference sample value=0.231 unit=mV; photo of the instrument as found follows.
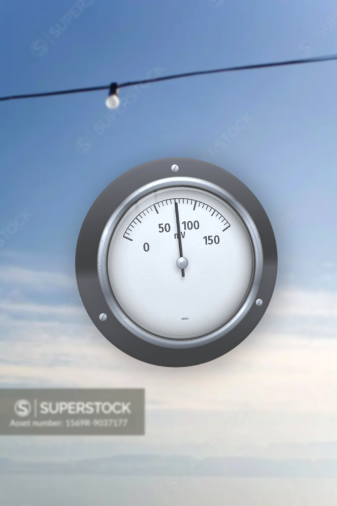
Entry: value=75 unit=mV
